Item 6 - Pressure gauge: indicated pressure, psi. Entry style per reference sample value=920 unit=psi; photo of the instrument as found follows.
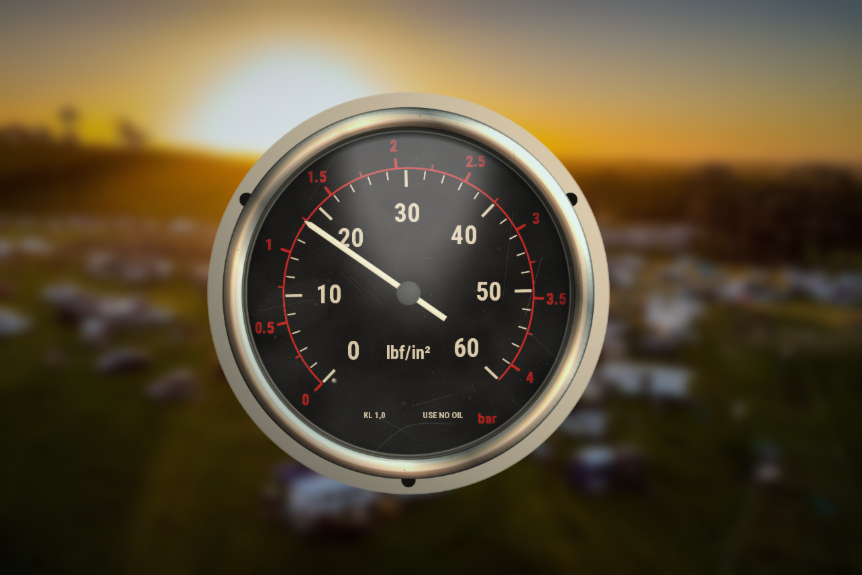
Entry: value=18 unit=psi
